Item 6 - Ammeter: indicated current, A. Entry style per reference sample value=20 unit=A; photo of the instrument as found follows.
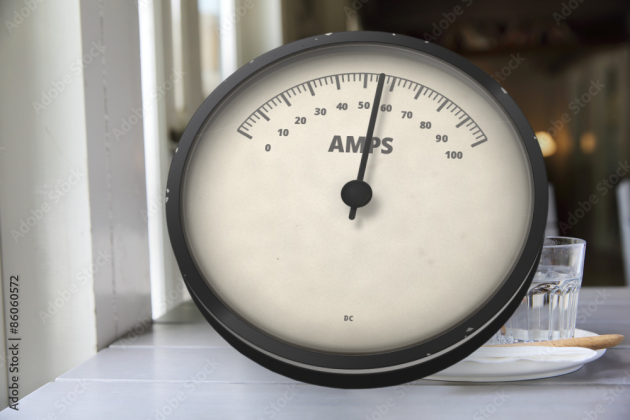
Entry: value=56 unit=A
